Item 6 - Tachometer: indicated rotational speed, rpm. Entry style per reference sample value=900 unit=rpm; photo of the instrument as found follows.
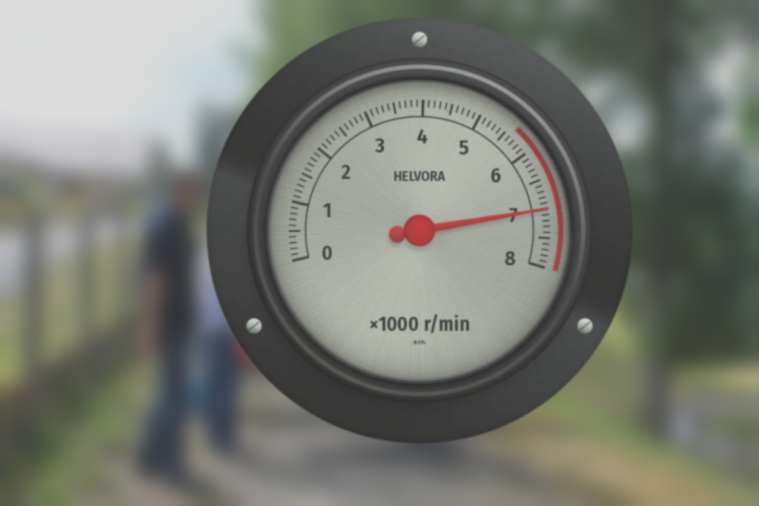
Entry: value=7000 unit=rpm
